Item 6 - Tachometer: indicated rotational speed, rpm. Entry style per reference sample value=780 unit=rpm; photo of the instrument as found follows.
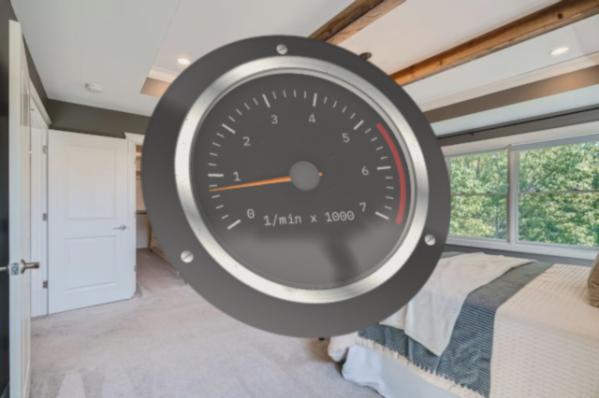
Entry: value=700 unit=rpm
